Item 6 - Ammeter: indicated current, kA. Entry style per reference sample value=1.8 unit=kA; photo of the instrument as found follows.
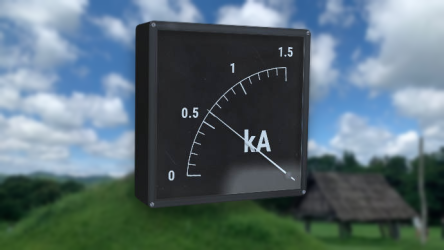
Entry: value=0.6 unit=kA
